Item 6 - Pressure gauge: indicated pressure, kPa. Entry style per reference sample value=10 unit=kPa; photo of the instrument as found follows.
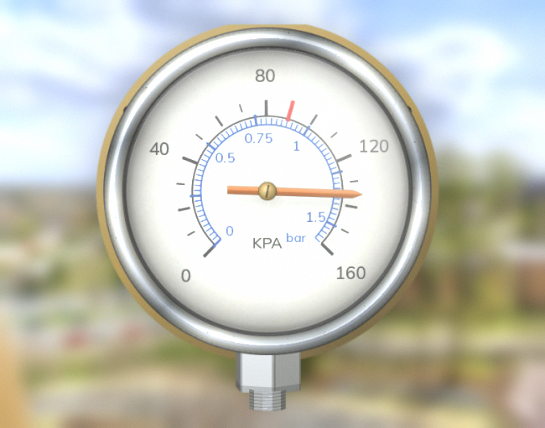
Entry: value=135 unit=kPa
